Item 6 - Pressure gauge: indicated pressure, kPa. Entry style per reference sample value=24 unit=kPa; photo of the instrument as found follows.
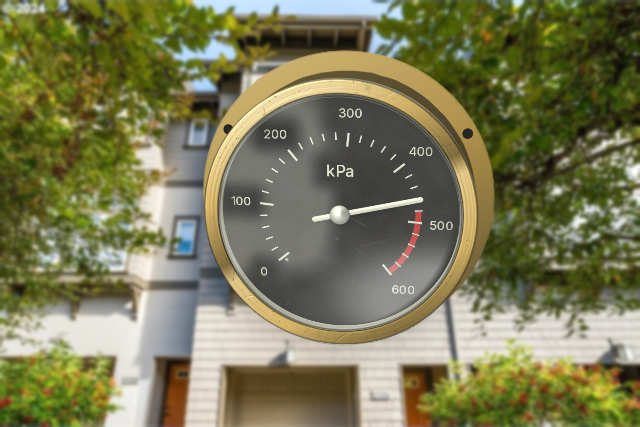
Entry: value=460 unit=kPa
